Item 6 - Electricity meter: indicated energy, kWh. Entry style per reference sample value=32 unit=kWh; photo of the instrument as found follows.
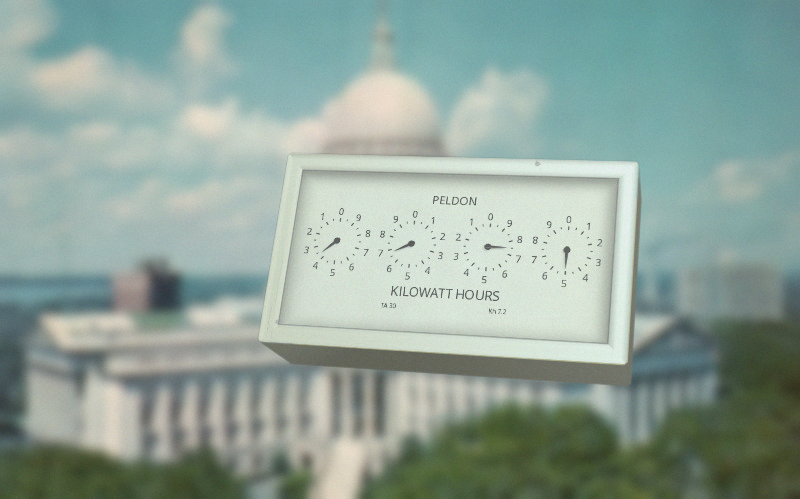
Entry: value=3675 unit=kWh
